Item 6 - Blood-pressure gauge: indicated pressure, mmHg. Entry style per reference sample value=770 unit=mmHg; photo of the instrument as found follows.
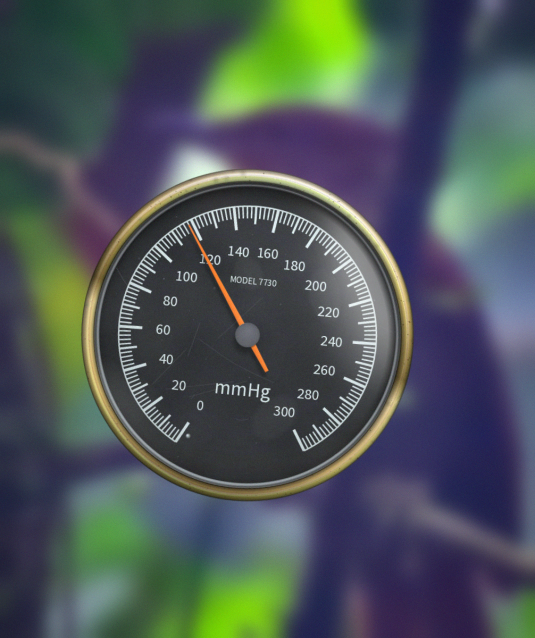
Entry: value=118 unit=mmHg
